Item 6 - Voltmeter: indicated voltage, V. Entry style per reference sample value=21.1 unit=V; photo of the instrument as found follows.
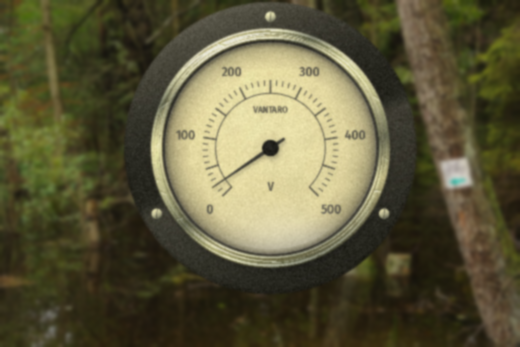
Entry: value=20 unit=V
